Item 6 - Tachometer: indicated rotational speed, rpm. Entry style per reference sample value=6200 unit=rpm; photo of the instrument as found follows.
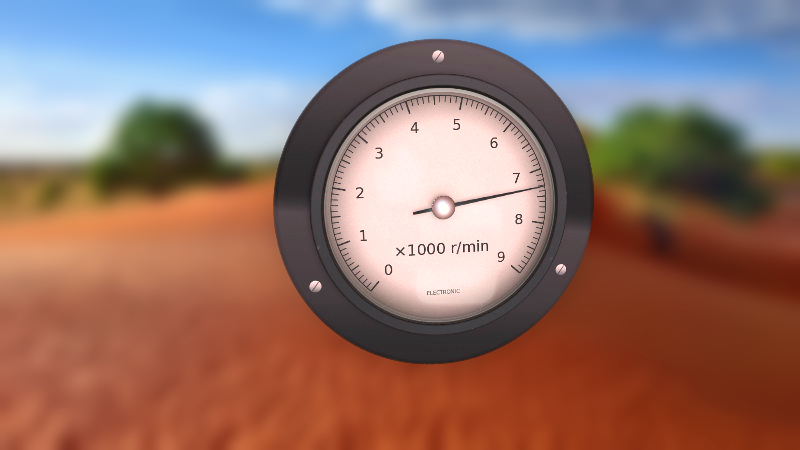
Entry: value=7300 unit=rpm
